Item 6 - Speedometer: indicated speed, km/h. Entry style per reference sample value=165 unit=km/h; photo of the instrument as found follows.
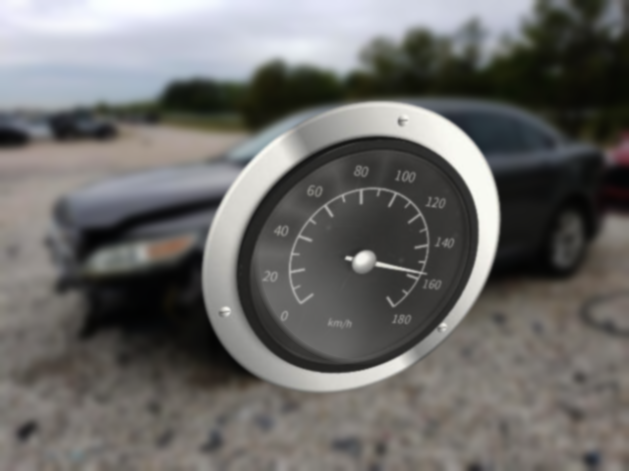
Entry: value=155 unit=km/h
